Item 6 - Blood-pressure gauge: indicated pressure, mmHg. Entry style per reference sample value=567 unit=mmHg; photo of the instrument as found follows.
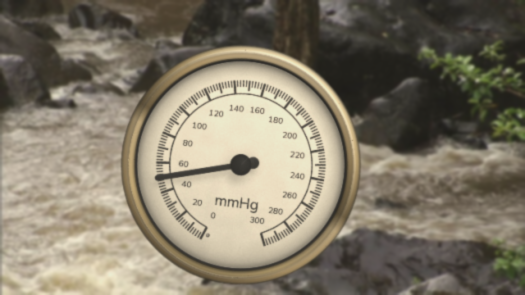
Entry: value=50 unit=mmHg
